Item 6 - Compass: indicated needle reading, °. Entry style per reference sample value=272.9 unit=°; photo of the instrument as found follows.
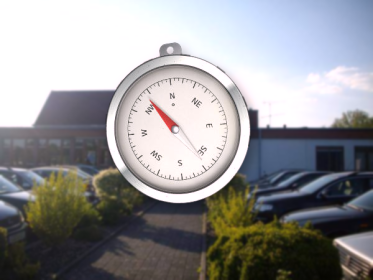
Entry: value=325 unit=°
